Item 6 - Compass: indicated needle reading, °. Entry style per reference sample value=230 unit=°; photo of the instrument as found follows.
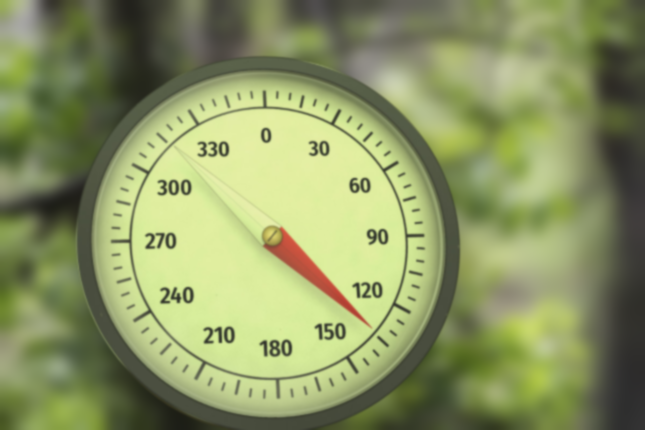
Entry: value=135 unit=°
